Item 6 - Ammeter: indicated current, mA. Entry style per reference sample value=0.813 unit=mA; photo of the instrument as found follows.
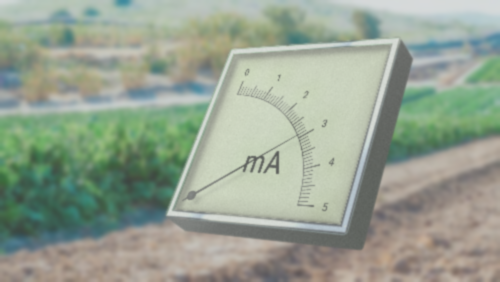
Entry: value=3 unit=mA
